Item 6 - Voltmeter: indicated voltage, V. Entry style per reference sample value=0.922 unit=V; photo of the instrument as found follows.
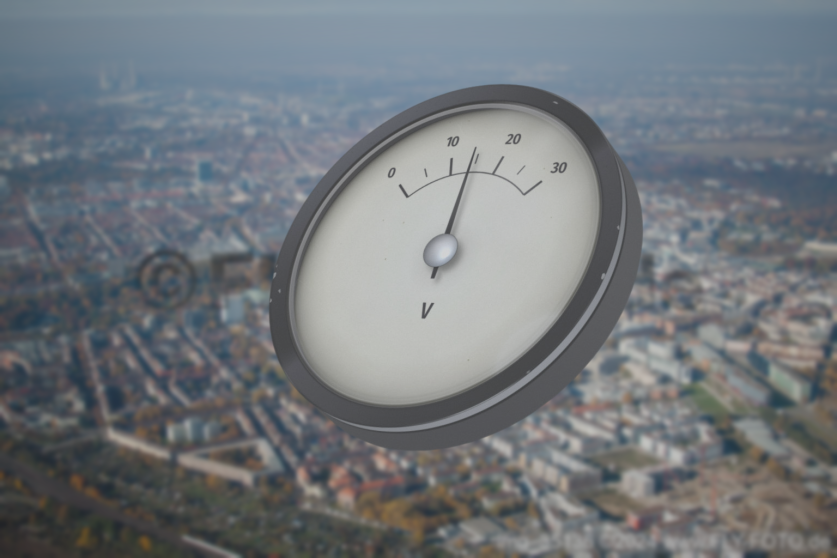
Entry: value=15 unit=V
